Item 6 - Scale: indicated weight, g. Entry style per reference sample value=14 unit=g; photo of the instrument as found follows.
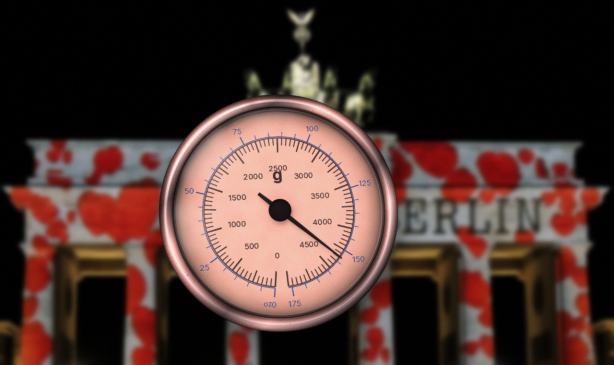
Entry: value=4350 unit=g
